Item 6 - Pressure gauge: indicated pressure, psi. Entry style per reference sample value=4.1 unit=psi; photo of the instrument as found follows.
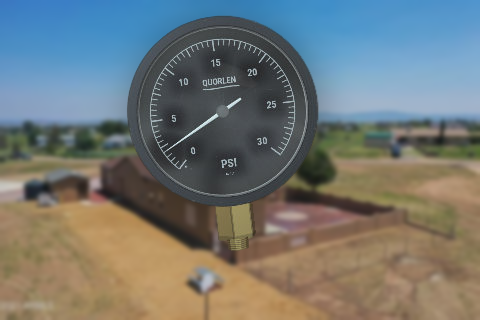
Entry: value=2 unit=psi
